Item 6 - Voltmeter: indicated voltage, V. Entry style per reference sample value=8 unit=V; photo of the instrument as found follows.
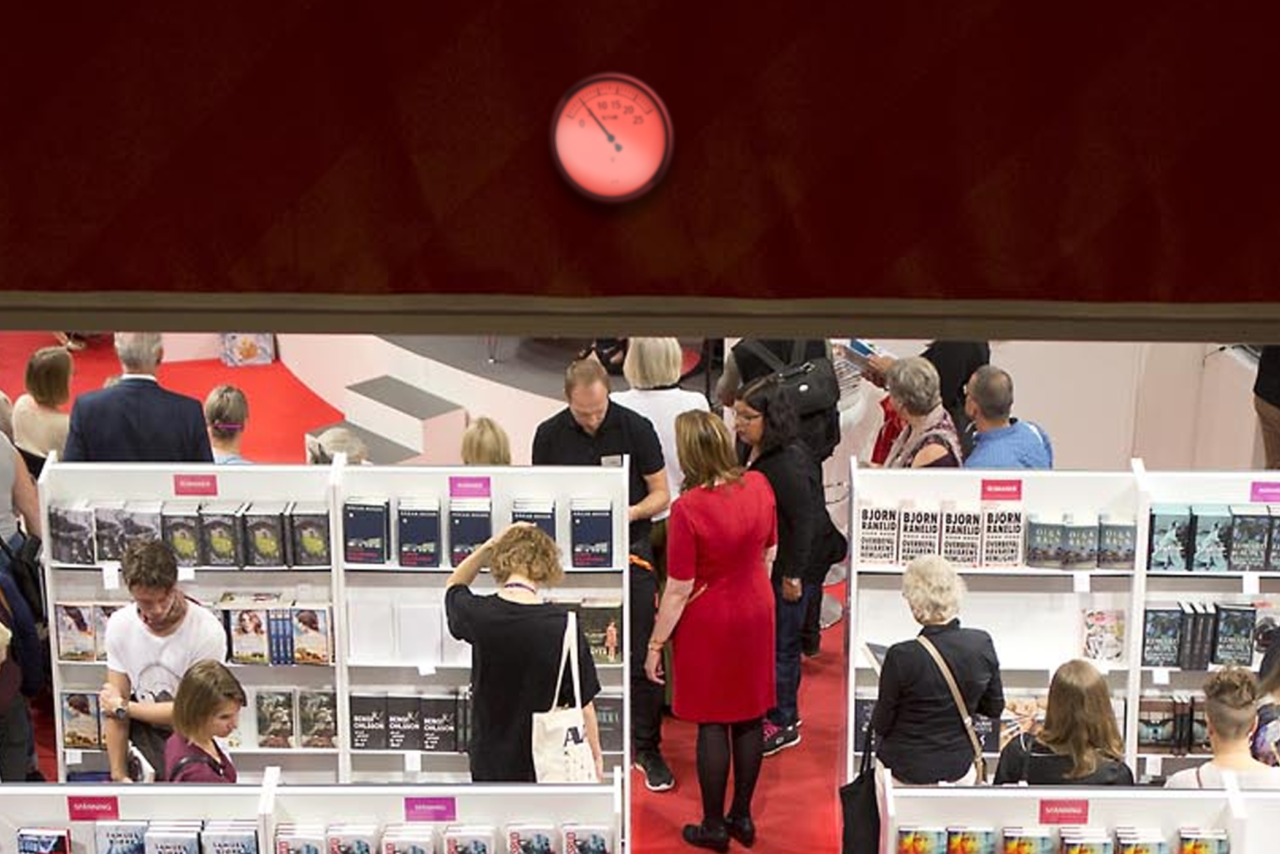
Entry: value=5 unit=V
